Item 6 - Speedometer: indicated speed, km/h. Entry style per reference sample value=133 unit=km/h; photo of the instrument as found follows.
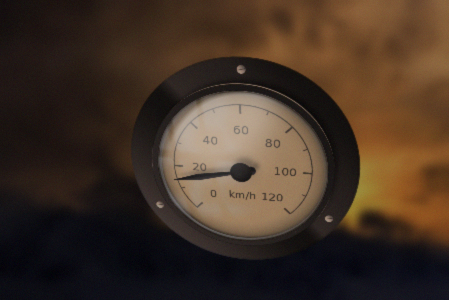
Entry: value=15 unit=km/h
